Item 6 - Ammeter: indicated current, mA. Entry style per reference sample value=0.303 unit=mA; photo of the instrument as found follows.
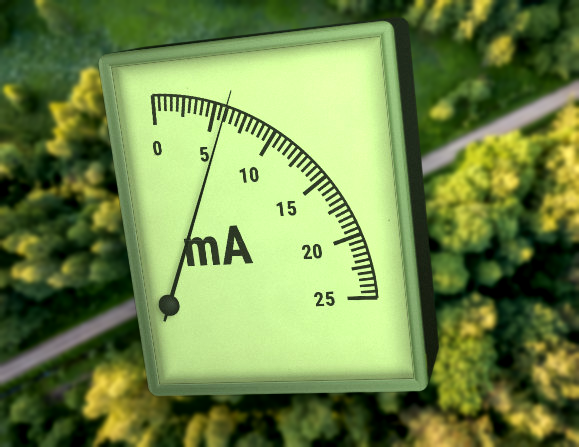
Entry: value=6 unit=mA
